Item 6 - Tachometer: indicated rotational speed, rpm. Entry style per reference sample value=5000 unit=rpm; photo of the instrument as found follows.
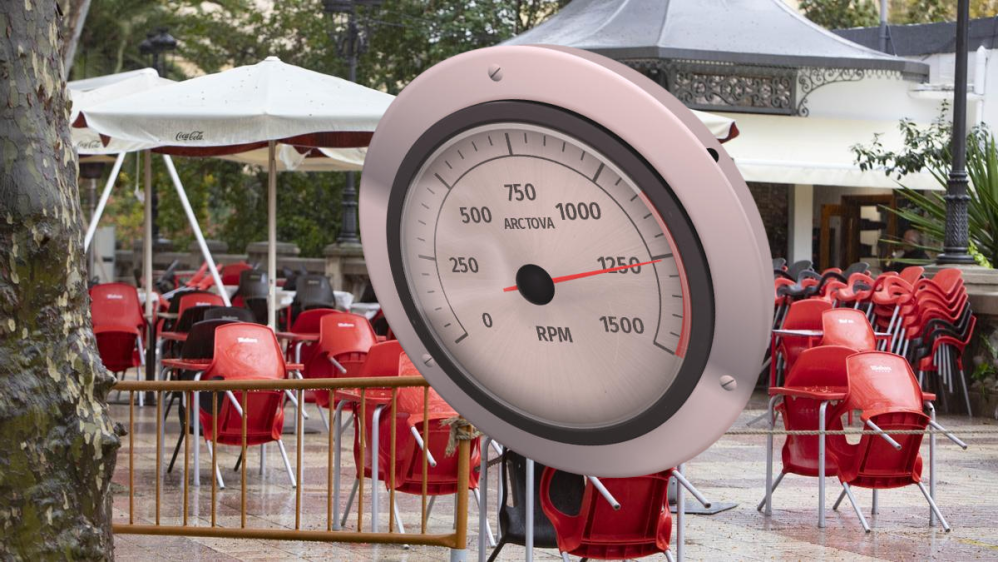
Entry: value=1250 unit=rpm
